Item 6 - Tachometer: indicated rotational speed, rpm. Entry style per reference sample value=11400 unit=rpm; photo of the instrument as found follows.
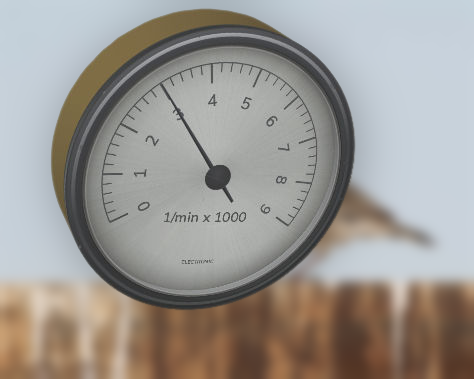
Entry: value=3000 unit=rpm
